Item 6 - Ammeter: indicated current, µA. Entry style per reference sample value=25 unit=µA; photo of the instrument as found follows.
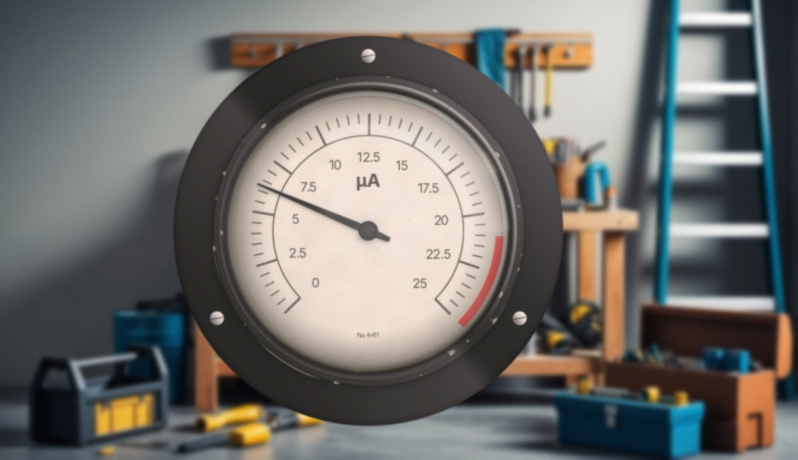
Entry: value=6.25 unit=µA
